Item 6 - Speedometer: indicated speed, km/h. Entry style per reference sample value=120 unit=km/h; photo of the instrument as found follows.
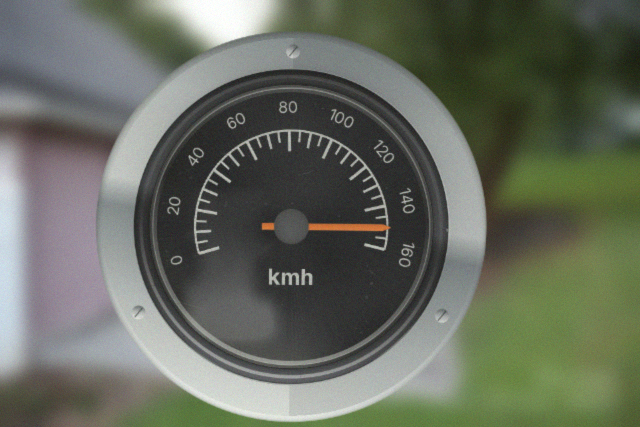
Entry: value=150 unit=km/h
